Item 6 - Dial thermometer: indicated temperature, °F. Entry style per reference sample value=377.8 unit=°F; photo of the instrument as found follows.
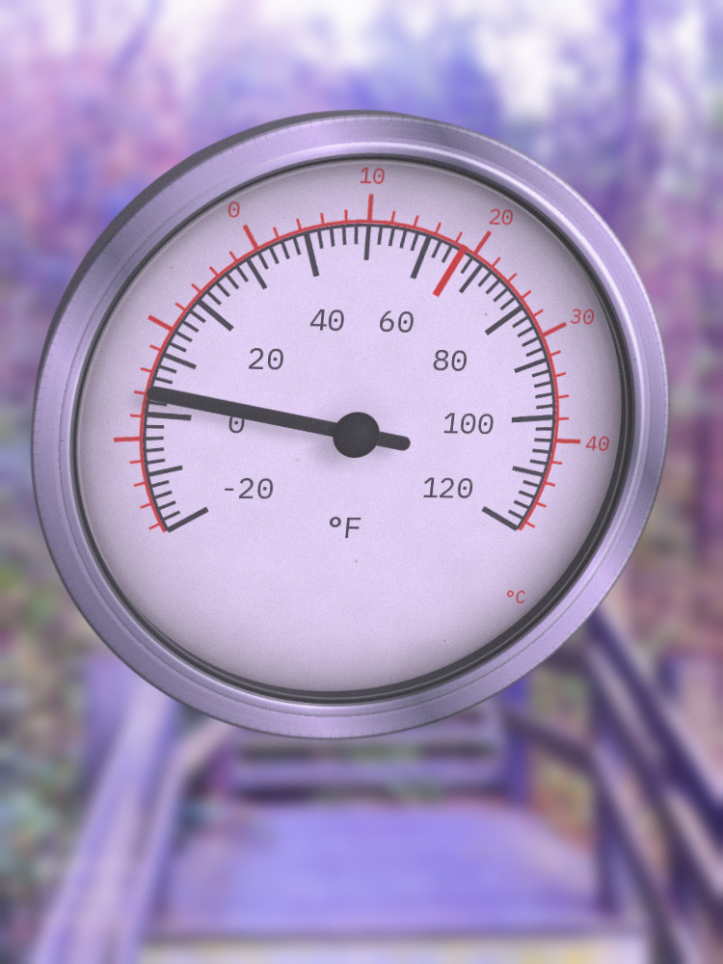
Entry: value=4 unit=°F
